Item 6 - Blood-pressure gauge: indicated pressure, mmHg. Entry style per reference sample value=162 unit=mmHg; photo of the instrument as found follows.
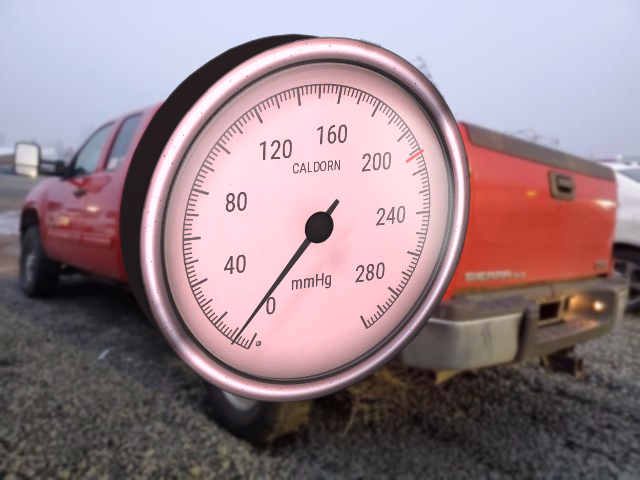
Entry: value=10 unit=mmHg
